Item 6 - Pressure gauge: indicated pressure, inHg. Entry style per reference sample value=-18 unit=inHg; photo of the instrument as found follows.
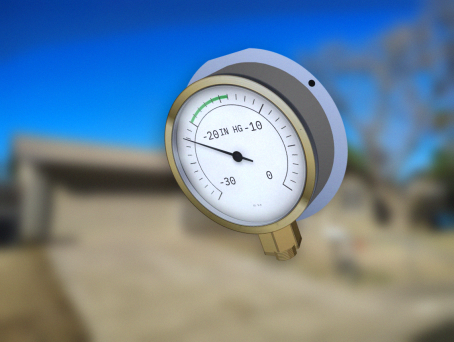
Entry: value=-22 unit=inHg
